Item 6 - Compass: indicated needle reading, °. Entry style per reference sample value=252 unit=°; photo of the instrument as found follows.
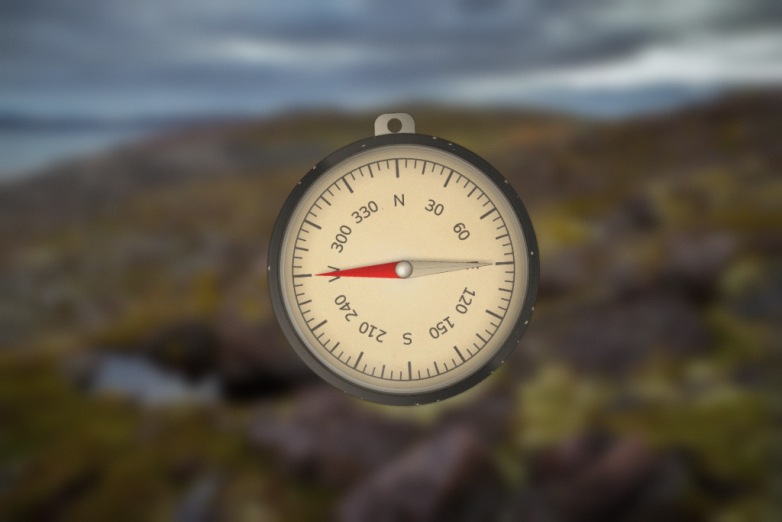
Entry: value=270 unit=°
